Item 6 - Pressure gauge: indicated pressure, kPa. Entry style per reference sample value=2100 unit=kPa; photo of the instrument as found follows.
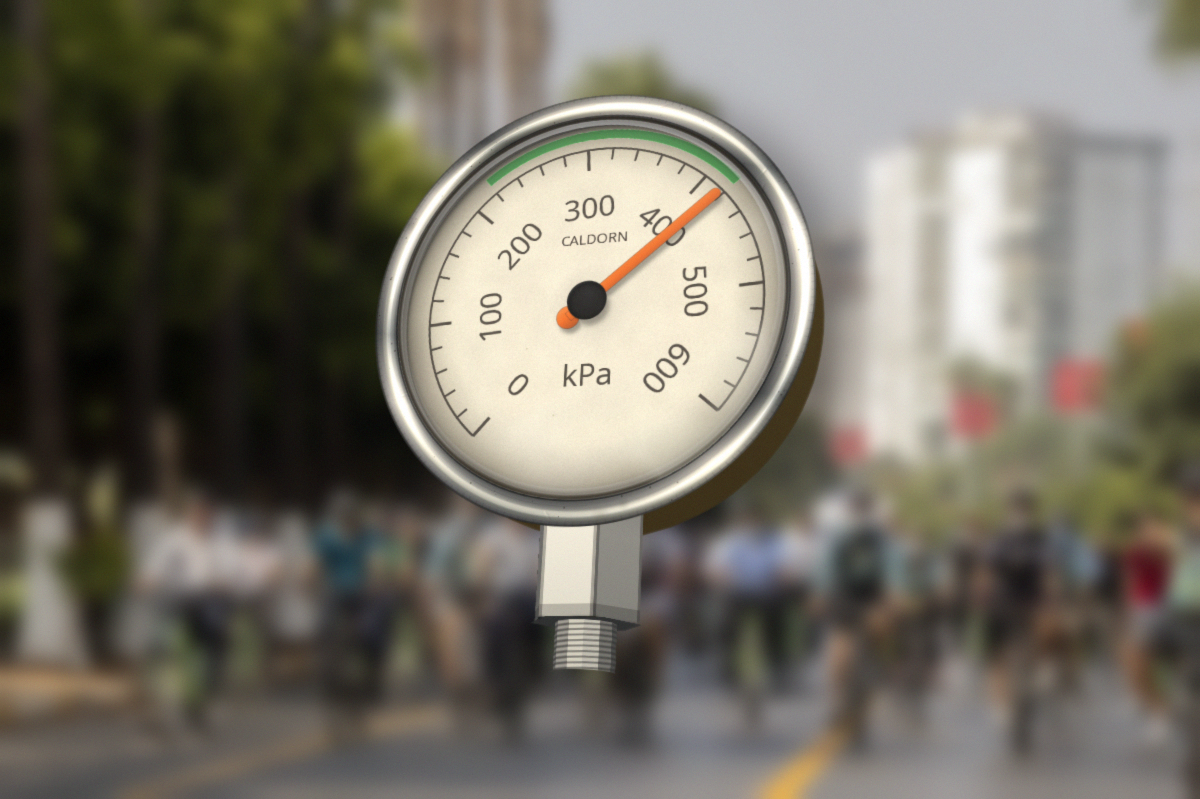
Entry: value=420 unit=kPa
